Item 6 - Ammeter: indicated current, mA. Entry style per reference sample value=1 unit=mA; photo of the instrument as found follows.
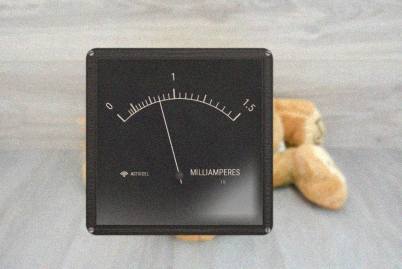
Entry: value=0.85 unit=mA
